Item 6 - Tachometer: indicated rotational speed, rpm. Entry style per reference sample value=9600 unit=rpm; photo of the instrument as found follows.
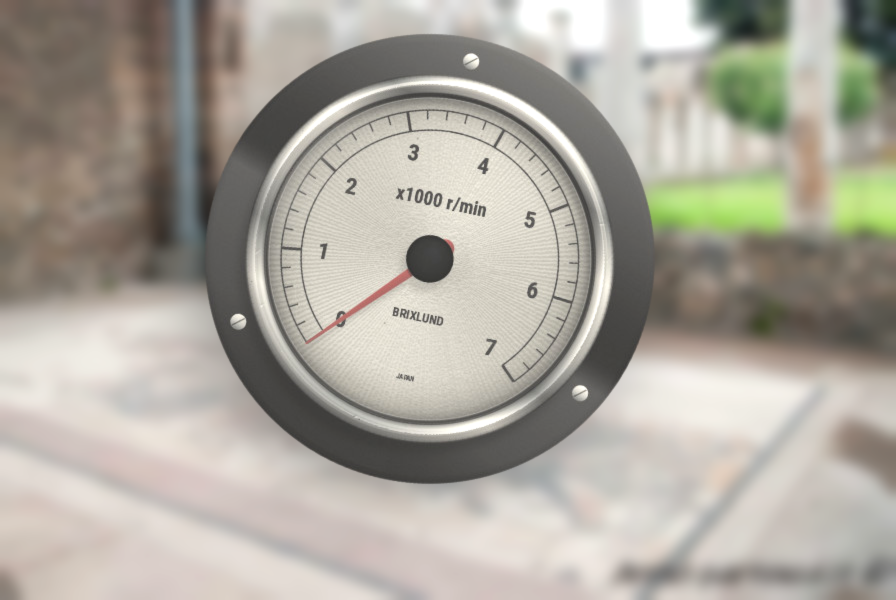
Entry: value=0 unit=rpm
